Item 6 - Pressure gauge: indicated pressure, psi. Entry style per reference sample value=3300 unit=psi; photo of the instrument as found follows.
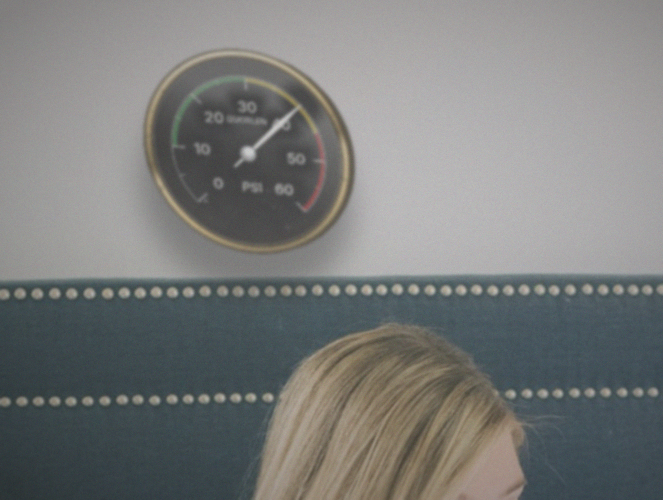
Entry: value=40 unit=psi
